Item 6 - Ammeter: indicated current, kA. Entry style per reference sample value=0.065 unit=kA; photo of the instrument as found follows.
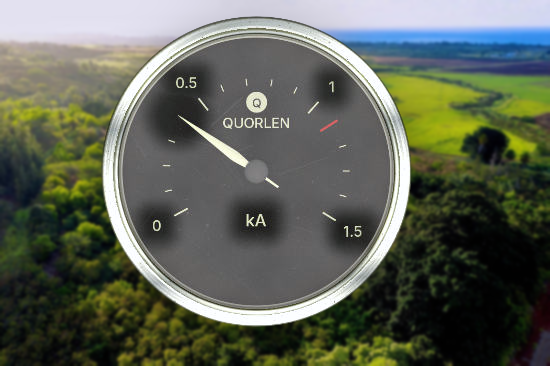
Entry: value=0.4 unit=kA
